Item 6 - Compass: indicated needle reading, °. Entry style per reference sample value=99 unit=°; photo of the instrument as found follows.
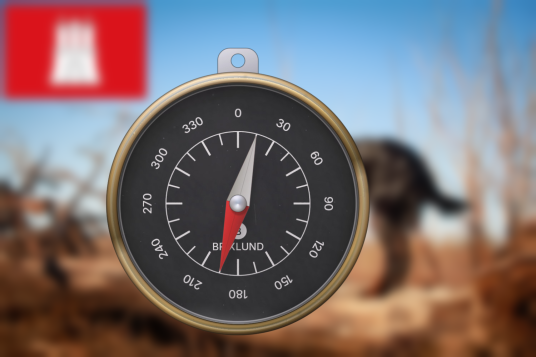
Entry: value=195 unit=°
